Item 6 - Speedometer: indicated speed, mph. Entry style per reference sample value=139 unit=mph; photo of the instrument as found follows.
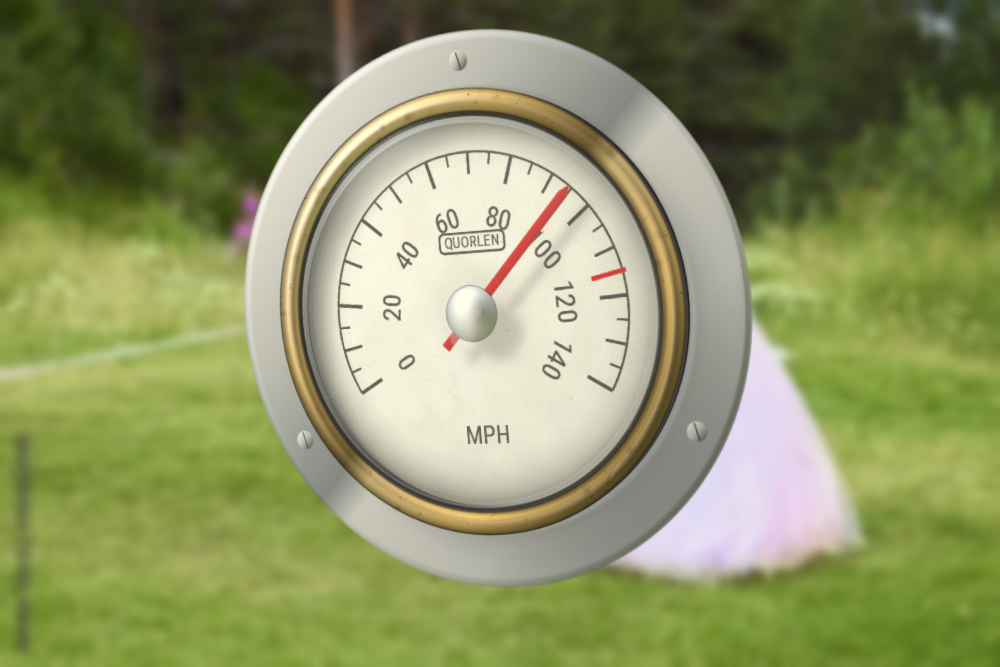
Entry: value=95 unit=mph
